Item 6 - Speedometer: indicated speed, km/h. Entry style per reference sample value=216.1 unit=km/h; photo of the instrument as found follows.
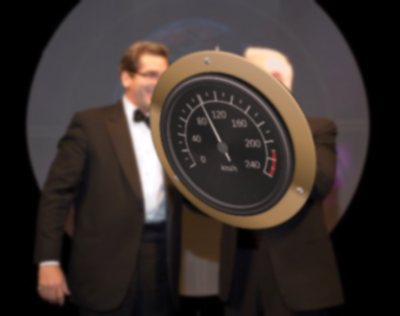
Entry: value=100 unit=km/h
